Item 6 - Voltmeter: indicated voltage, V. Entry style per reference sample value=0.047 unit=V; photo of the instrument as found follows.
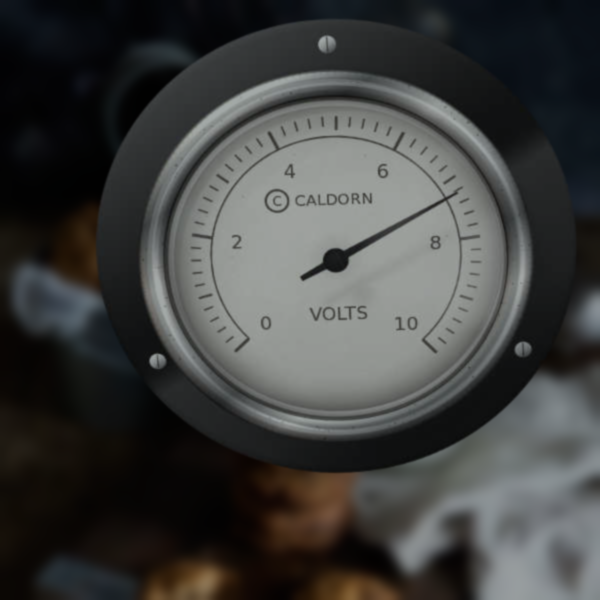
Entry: value=7.2 unit=V
